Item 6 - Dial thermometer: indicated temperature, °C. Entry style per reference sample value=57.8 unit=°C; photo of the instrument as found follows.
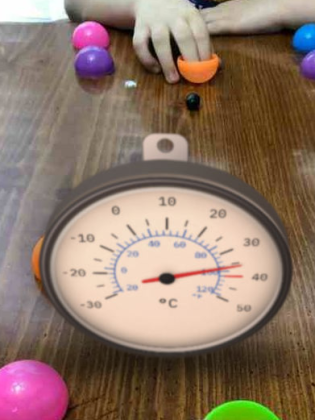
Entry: value=35 unit=°C
